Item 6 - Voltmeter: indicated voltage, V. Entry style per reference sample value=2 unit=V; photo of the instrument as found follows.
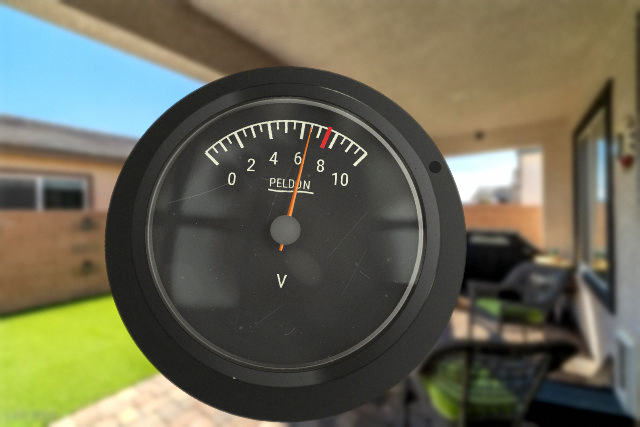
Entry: value=6.5 unit=V
